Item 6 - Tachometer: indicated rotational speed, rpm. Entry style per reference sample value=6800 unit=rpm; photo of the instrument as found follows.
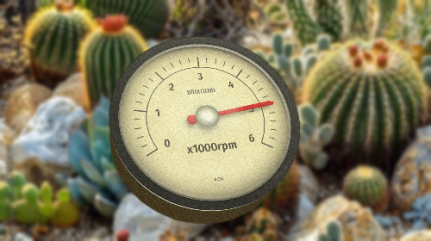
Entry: value=5000 unit=rpm
